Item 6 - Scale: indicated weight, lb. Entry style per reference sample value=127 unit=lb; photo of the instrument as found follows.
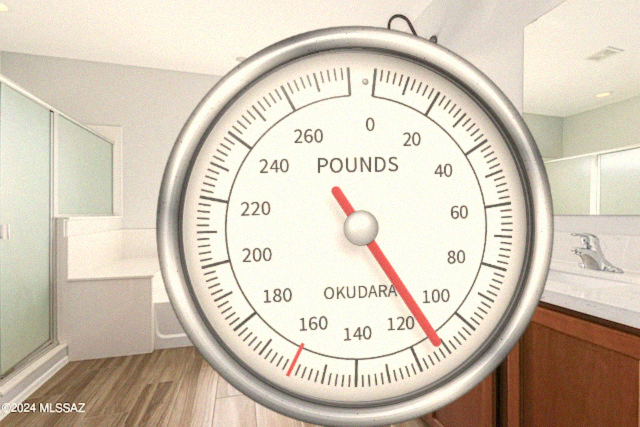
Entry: value=112 unit=lb
